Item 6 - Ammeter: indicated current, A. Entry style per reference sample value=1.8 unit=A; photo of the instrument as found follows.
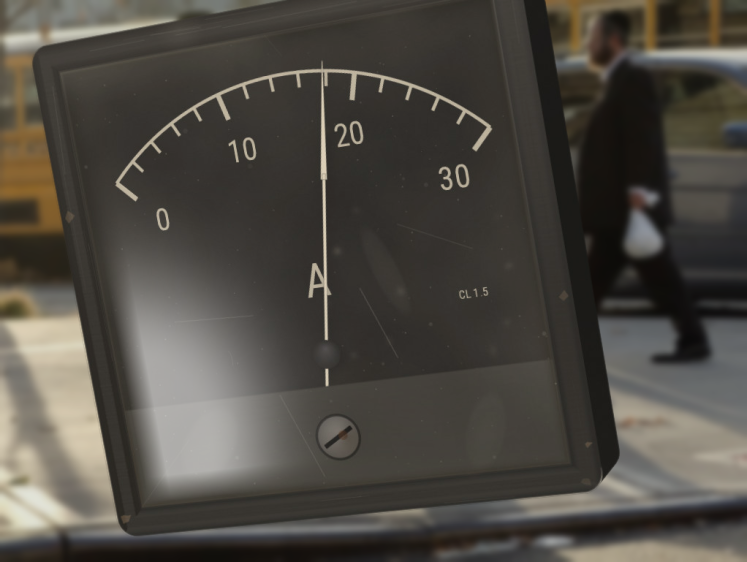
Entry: value=18 unit=A
